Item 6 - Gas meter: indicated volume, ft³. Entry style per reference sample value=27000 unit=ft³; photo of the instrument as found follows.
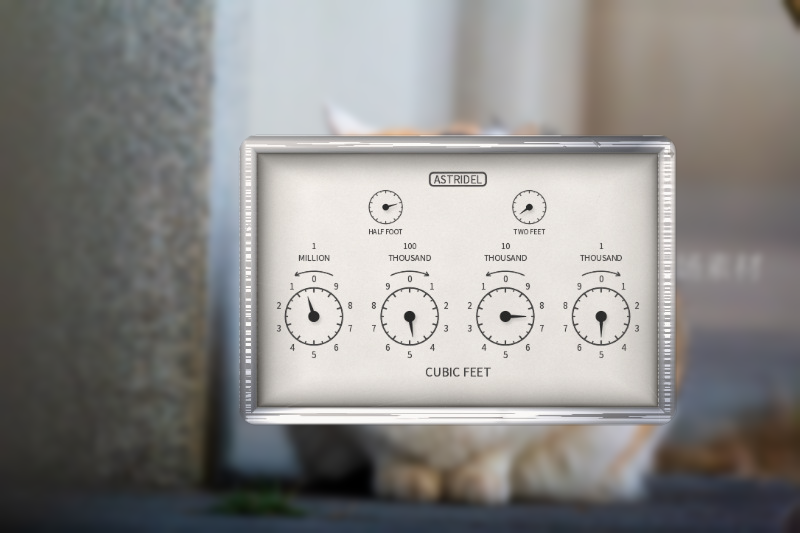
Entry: value=47500 unit=ft³
